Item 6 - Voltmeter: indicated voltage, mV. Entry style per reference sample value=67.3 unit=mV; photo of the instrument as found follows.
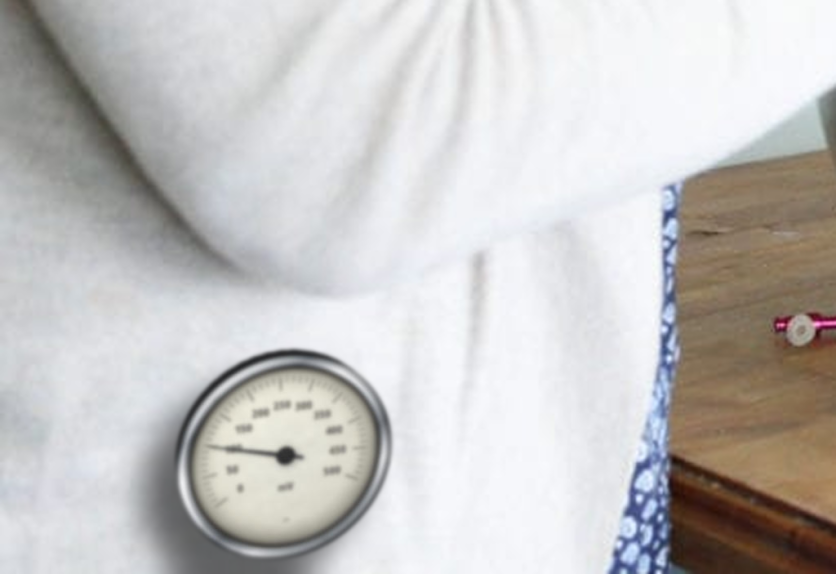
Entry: value=100 unit=mV
